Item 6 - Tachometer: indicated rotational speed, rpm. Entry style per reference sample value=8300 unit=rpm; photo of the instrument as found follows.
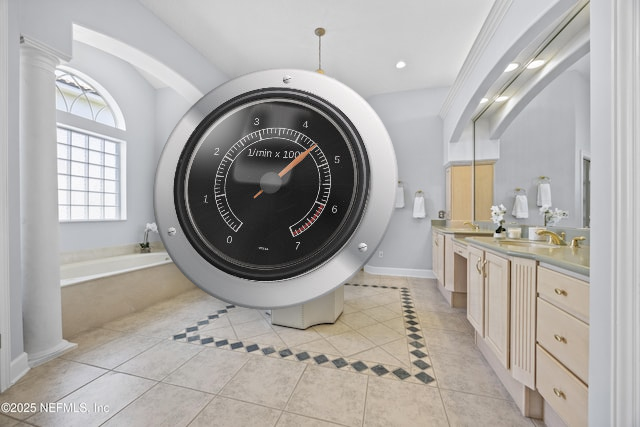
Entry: value=4500 unit=rpm
